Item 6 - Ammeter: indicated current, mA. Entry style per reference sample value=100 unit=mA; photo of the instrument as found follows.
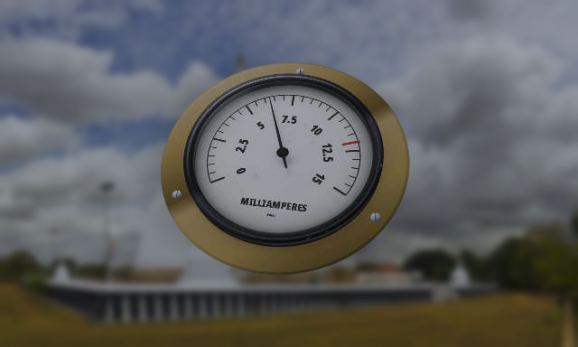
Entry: value=6.25 unit=mA
